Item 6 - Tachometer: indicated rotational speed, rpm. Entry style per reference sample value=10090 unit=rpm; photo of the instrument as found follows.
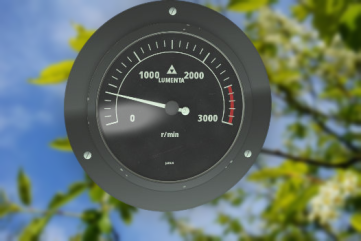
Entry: value=400 unit=rpm
